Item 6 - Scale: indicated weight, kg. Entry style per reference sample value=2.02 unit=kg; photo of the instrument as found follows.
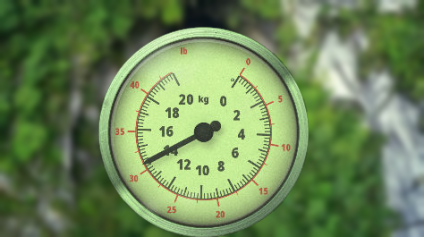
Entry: value=14 unit=kg
